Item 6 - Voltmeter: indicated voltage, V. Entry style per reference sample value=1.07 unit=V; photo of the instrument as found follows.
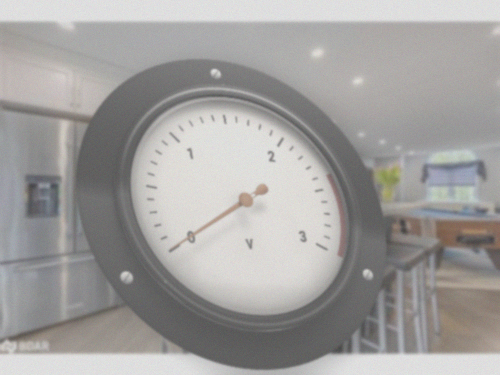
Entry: value=0 unit=V
